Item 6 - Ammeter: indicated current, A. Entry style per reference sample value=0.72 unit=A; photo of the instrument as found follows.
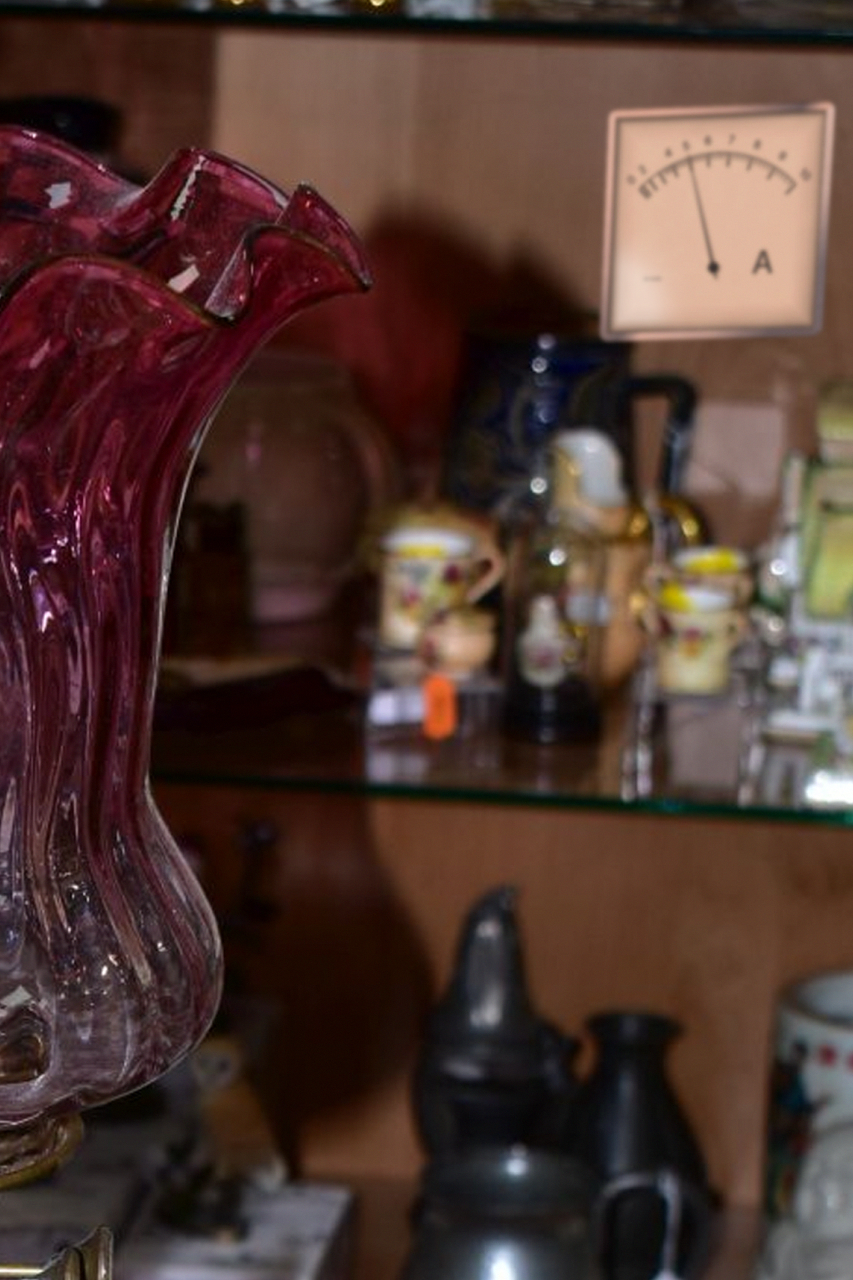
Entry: value=5 unit=A
